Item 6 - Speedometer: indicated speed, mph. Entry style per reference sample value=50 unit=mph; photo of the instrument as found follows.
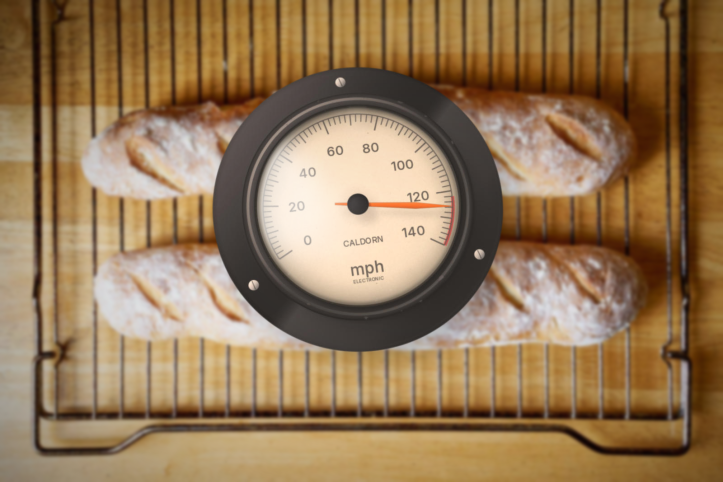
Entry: value=126 unit=mph
